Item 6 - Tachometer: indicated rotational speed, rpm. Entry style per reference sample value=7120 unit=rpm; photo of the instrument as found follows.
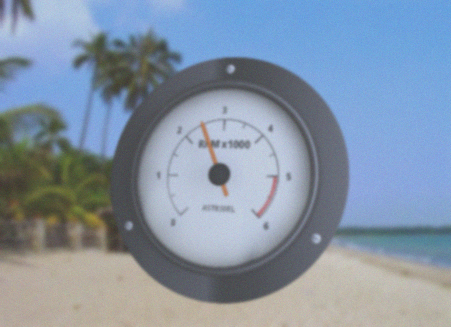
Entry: value=2500 unit=rpm
